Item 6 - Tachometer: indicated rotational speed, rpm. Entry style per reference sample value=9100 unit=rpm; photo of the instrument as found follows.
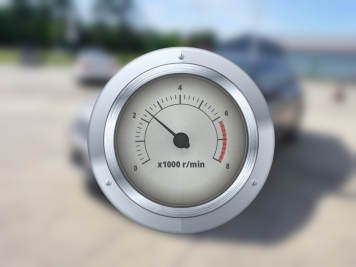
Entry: value=2400 unit=rpm
